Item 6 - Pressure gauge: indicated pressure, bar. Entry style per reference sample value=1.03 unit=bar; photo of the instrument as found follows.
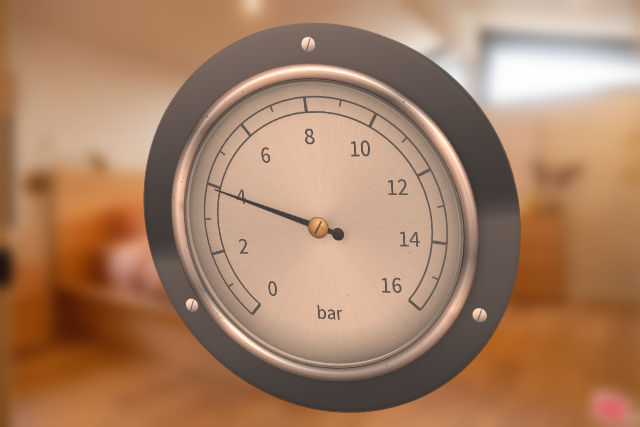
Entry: value=4 unit=bar
